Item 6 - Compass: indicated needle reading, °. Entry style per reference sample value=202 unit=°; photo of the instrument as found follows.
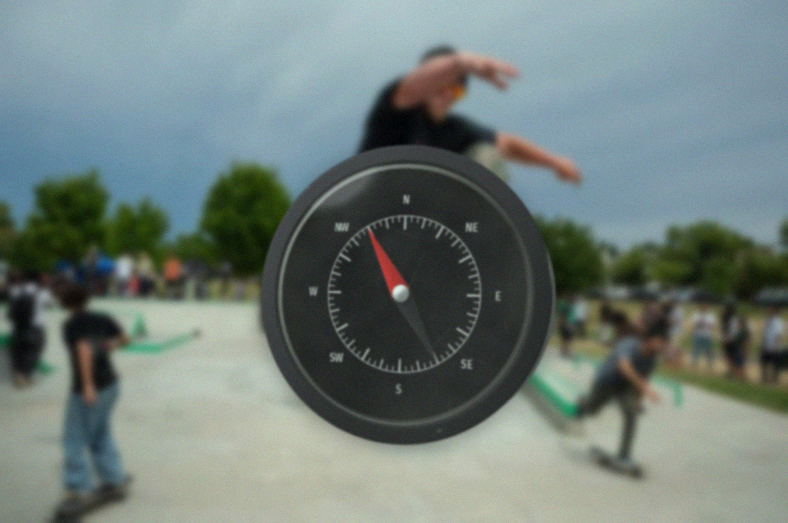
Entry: value=330 unit=°
